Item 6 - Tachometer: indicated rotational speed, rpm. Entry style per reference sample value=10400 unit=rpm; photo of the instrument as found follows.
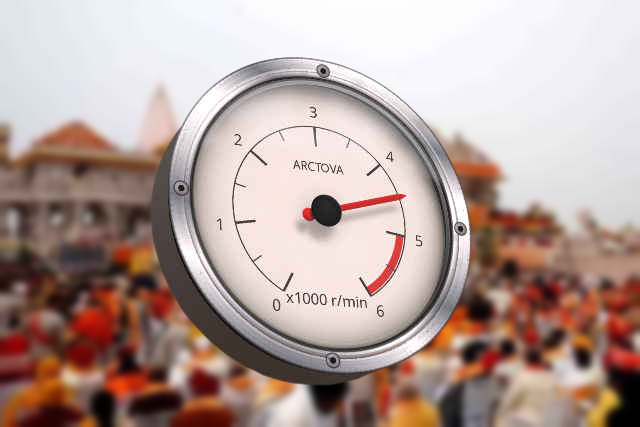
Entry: value=4500 unit=rpm
